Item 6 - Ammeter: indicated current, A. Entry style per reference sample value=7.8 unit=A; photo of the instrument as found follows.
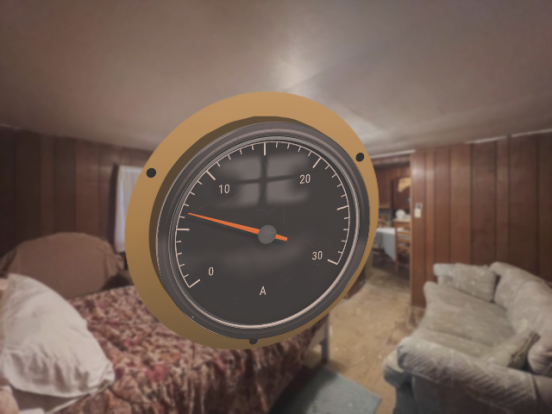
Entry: value=6.5 unit=A
